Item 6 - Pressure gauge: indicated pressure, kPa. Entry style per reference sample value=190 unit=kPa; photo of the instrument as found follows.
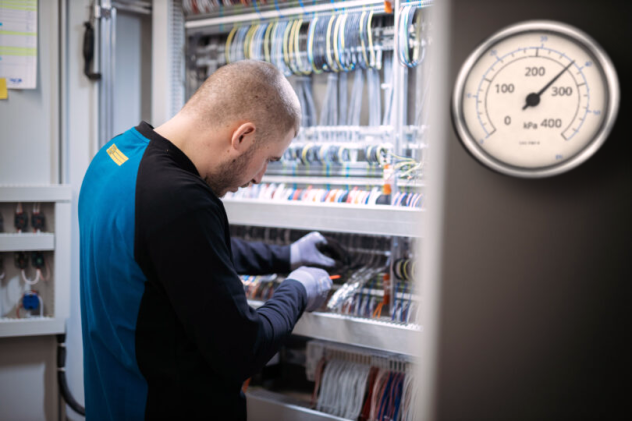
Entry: value=260 unit=kPa
